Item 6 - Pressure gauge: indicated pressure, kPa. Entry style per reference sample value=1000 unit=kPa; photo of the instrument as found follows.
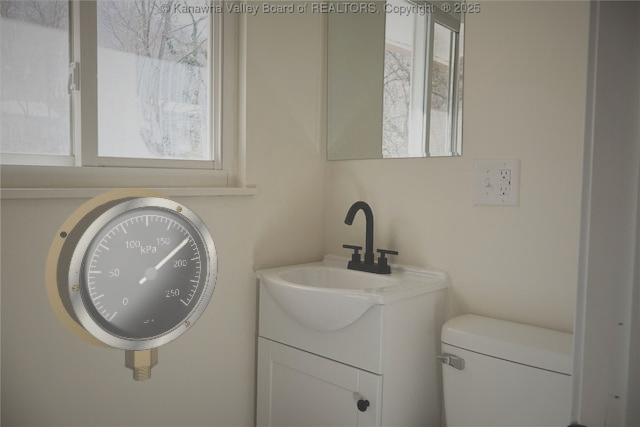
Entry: value=175 unit=kPa
